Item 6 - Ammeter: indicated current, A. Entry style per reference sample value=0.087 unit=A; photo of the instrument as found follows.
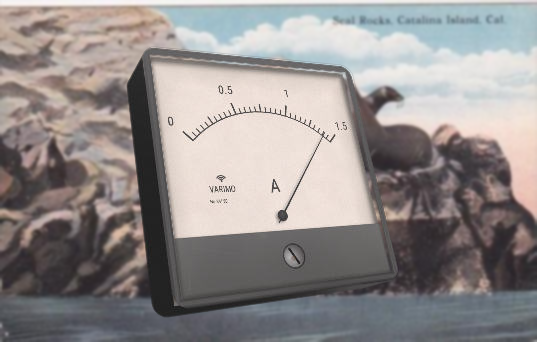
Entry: value=1.4 unit=A
